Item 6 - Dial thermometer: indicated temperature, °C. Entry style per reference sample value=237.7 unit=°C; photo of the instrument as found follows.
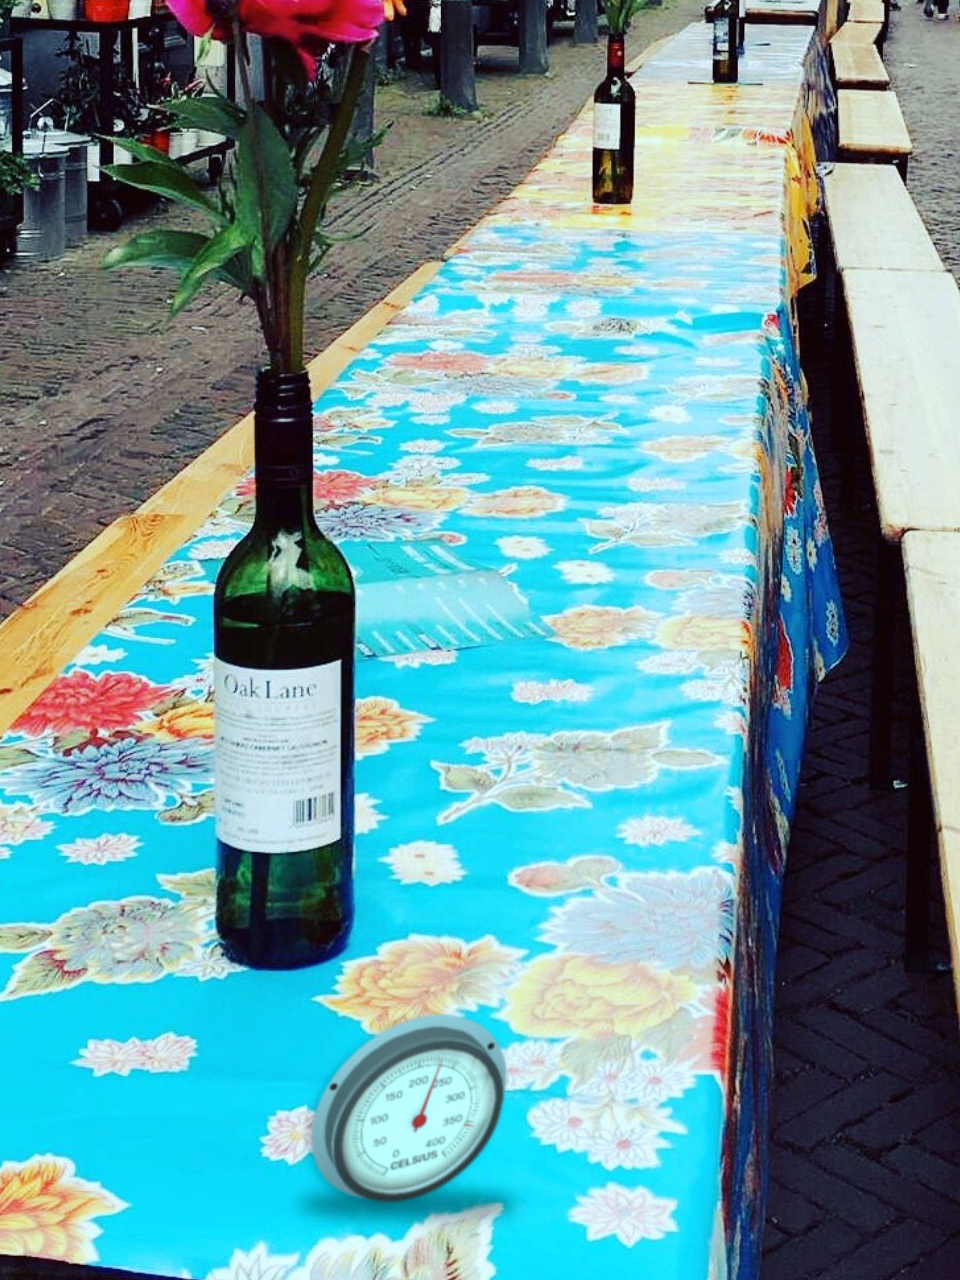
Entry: value=225 unit=°C
